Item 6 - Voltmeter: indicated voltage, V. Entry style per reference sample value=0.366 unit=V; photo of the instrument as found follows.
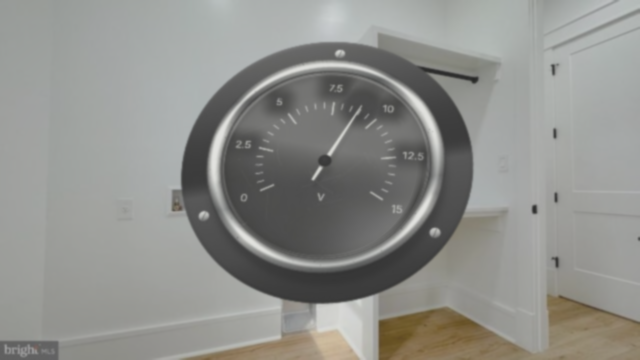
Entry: value=9 unit=V
